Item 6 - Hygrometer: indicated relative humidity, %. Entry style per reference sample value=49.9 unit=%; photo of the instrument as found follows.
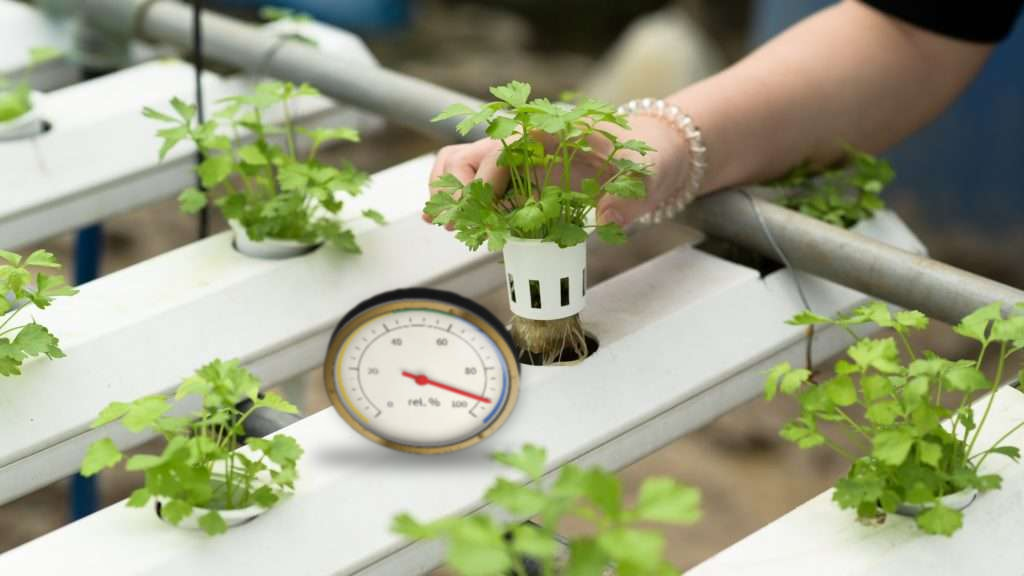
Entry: value=92 unit=%
